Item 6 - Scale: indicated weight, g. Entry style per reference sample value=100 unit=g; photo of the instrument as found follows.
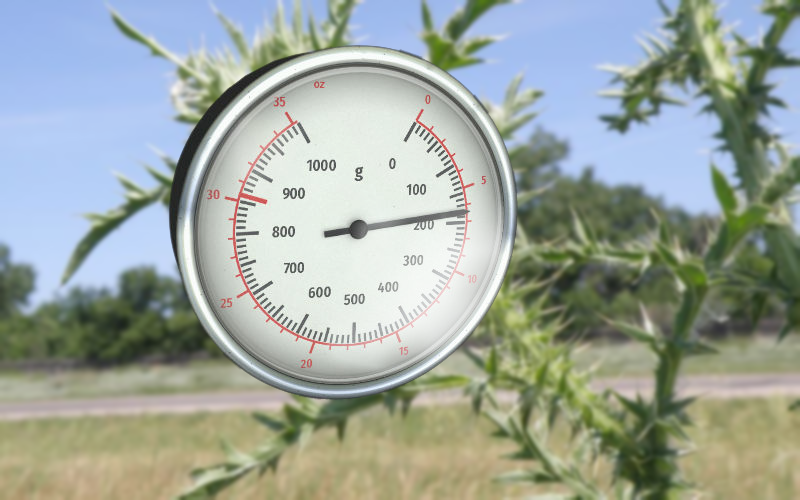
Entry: value=180 unit=g
